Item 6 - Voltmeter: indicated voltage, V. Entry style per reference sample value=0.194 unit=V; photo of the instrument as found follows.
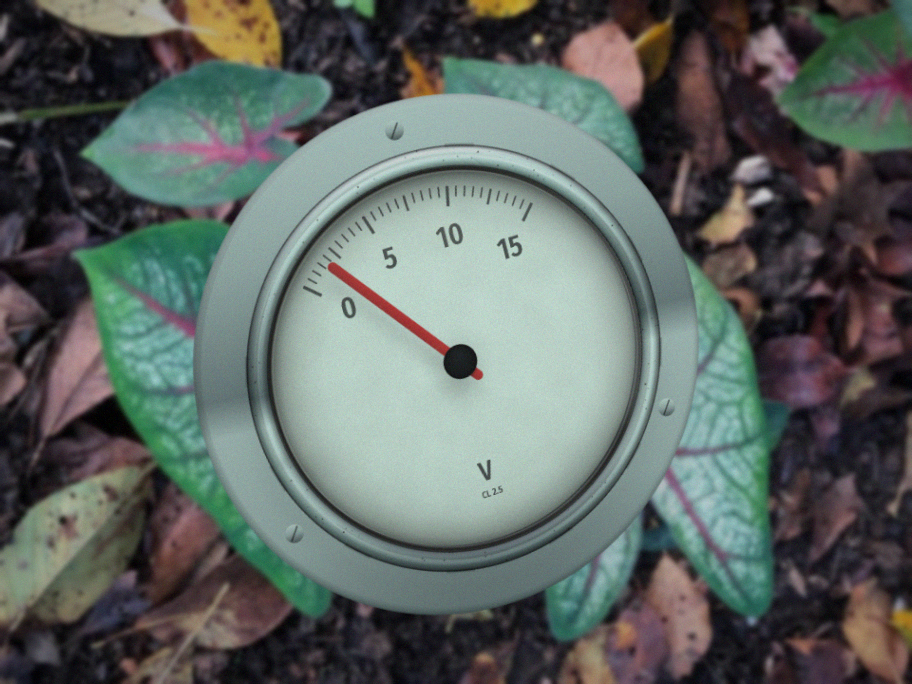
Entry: value=1.75 unit=V
